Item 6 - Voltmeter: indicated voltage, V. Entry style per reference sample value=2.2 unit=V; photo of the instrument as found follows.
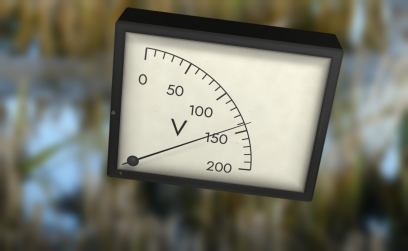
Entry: value=140 unit=V
